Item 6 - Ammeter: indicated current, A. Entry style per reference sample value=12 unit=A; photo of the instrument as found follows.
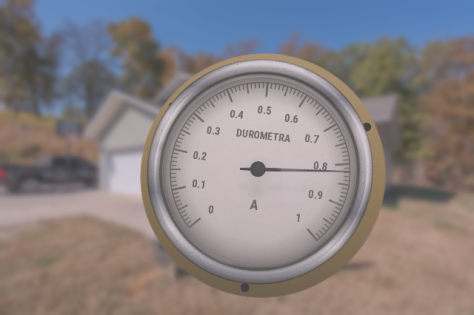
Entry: value=0.82 unit=A
